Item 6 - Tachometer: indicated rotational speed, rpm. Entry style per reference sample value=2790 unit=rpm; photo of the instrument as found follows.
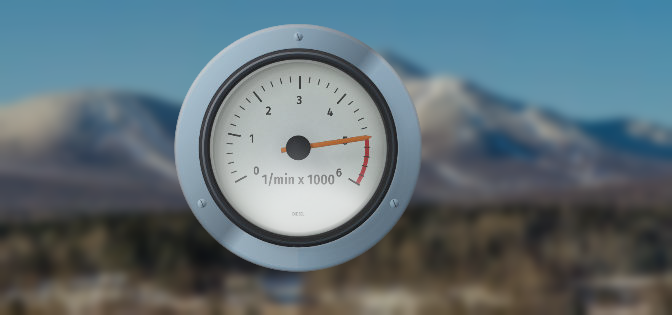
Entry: value=5000 unit=rpm
